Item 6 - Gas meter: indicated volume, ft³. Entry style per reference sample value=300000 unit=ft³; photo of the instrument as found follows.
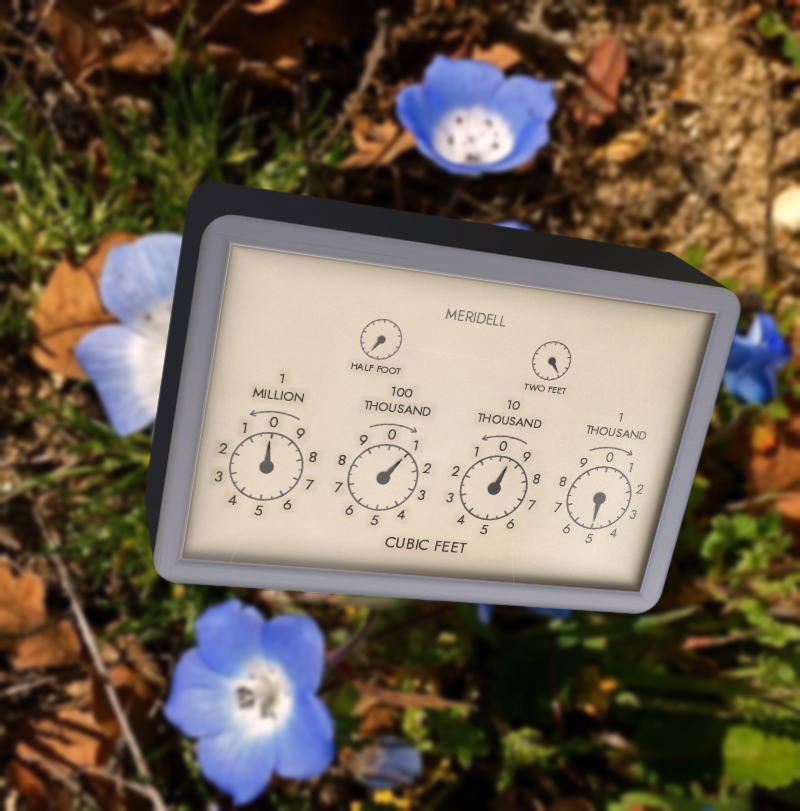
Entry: value=9500 unit=ft³
